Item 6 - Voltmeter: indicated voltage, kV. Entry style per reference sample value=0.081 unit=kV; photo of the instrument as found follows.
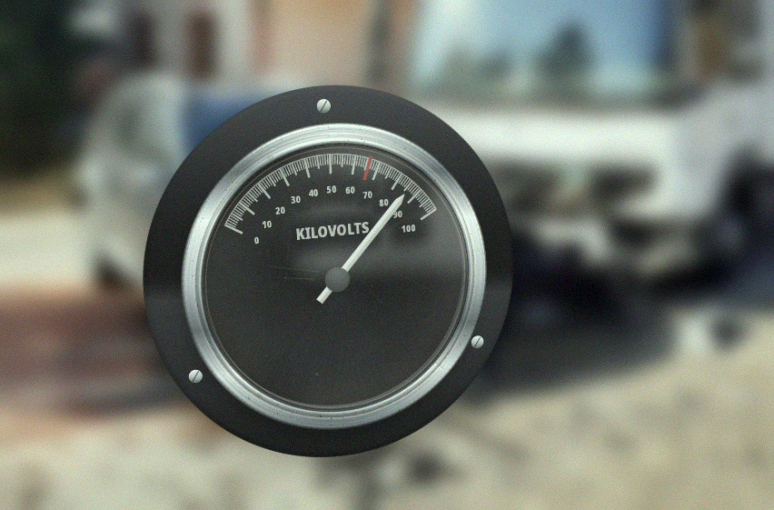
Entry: value=85 unit=kV
